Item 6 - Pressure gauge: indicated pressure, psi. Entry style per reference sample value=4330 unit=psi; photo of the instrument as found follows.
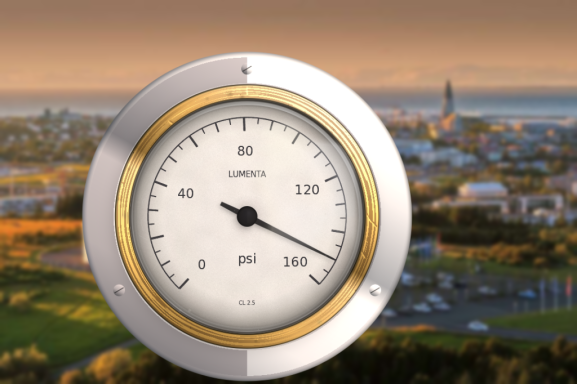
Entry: value=150 unit=psi
